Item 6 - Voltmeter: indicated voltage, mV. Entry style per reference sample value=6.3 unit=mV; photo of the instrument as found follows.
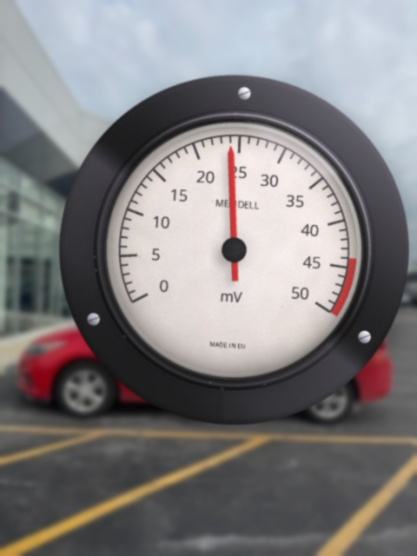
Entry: value=24 unit=mV
